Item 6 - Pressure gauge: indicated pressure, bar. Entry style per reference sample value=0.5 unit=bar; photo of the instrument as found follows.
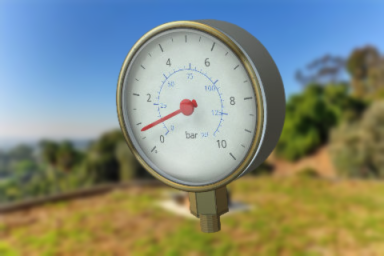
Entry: value=0.75 unit=bar
